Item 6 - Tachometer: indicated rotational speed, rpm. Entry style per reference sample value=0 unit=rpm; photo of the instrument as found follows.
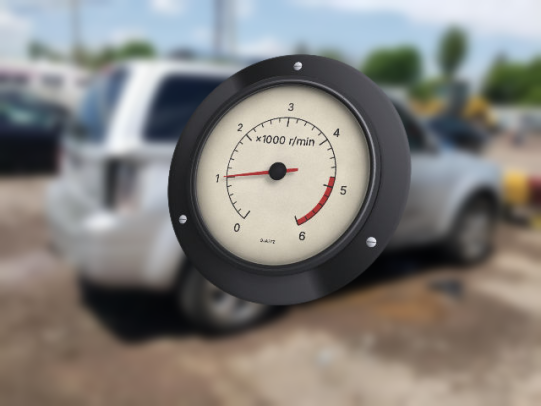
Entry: value=1000 unit=rpm
